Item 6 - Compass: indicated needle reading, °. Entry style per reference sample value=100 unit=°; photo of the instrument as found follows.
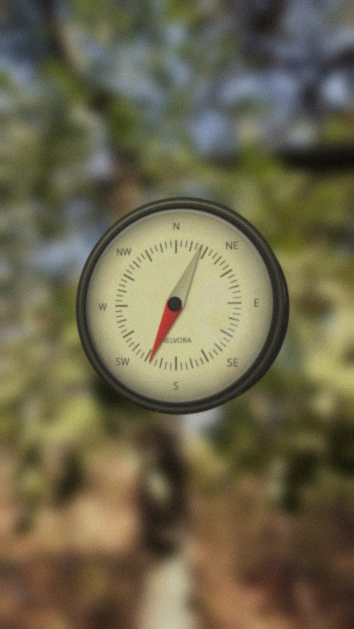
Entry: value=205 unit=°
